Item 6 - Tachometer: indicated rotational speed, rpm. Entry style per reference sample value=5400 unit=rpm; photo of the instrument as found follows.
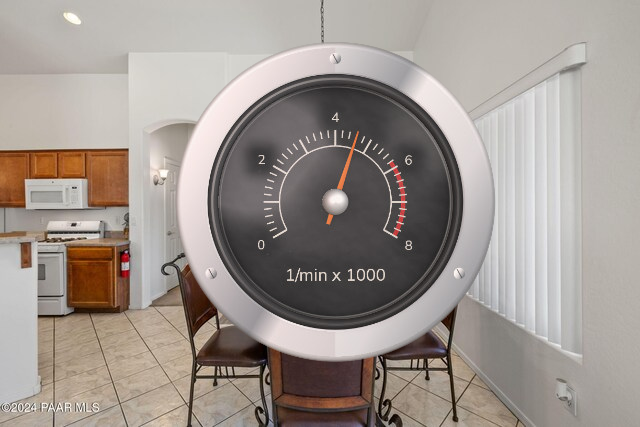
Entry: value=4600 unit=rpm
